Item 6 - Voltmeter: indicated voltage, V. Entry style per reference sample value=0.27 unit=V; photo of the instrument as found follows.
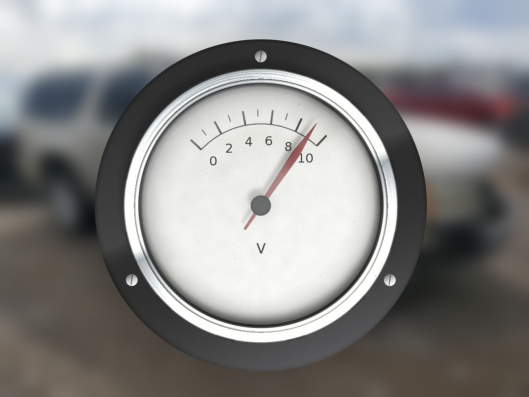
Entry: value=9 unit=V
